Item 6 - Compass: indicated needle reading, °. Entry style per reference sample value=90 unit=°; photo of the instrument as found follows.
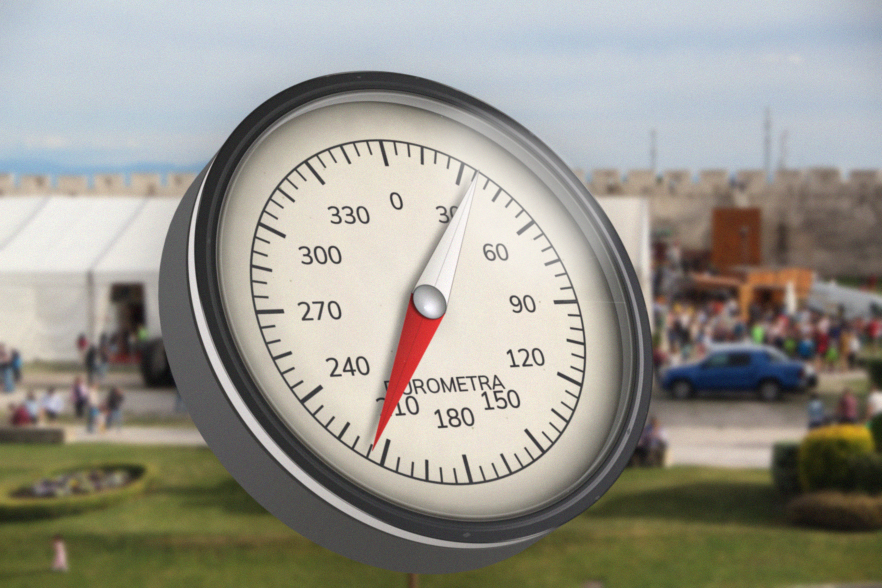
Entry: value=215 unit=°
